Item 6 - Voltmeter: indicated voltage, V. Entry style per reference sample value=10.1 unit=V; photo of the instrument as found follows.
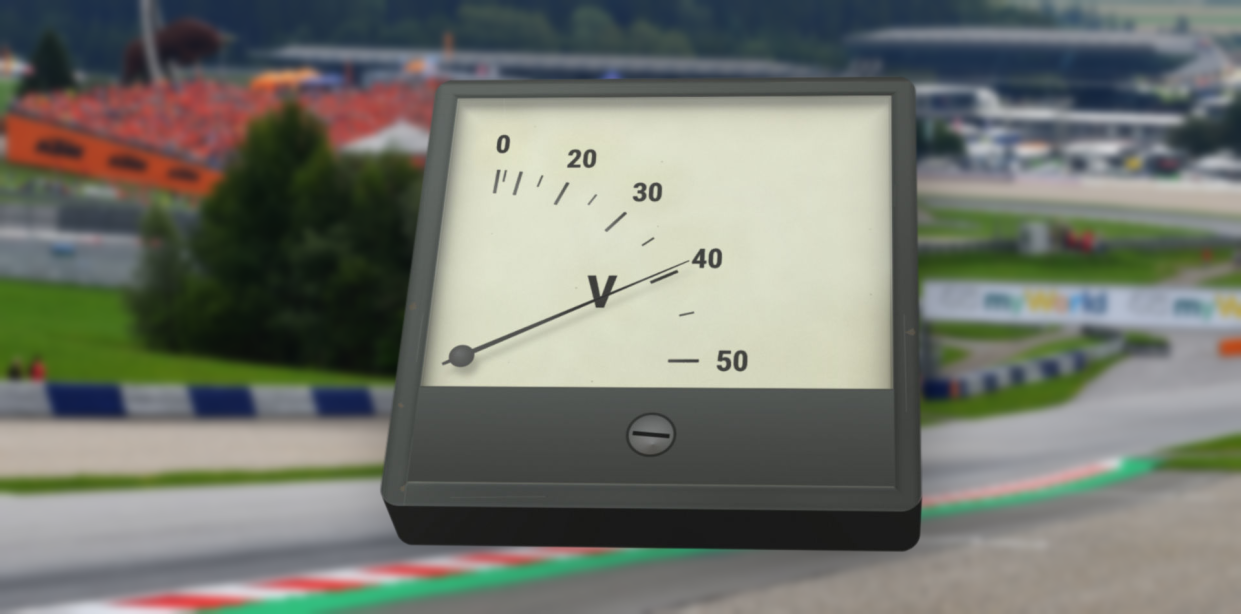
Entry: value=40 unit=V
